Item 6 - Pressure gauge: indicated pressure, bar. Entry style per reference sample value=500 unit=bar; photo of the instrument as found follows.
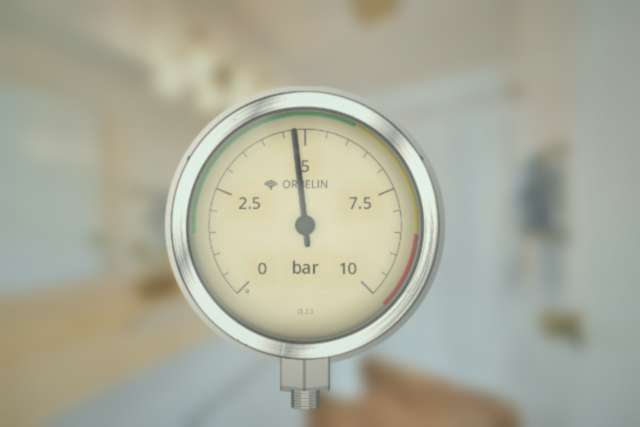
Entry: value=4.75 unit=bar
